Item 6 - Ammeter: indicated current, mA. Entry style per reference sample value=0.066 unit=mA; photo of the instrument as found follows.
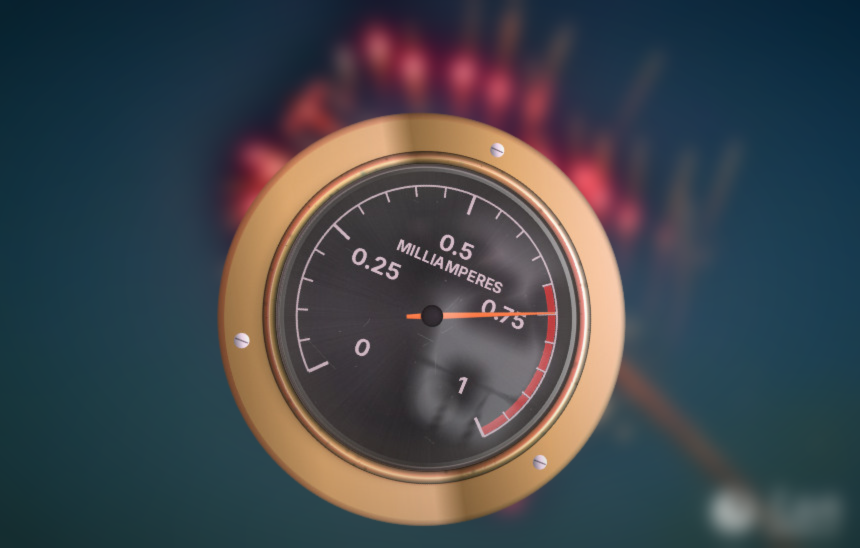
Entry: value=0.75 unit=mA
